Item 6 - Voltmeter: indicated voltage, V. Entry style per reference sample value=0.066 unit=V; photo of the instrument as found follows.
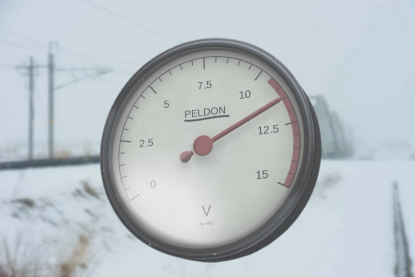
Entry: value=11.5 unit=V
